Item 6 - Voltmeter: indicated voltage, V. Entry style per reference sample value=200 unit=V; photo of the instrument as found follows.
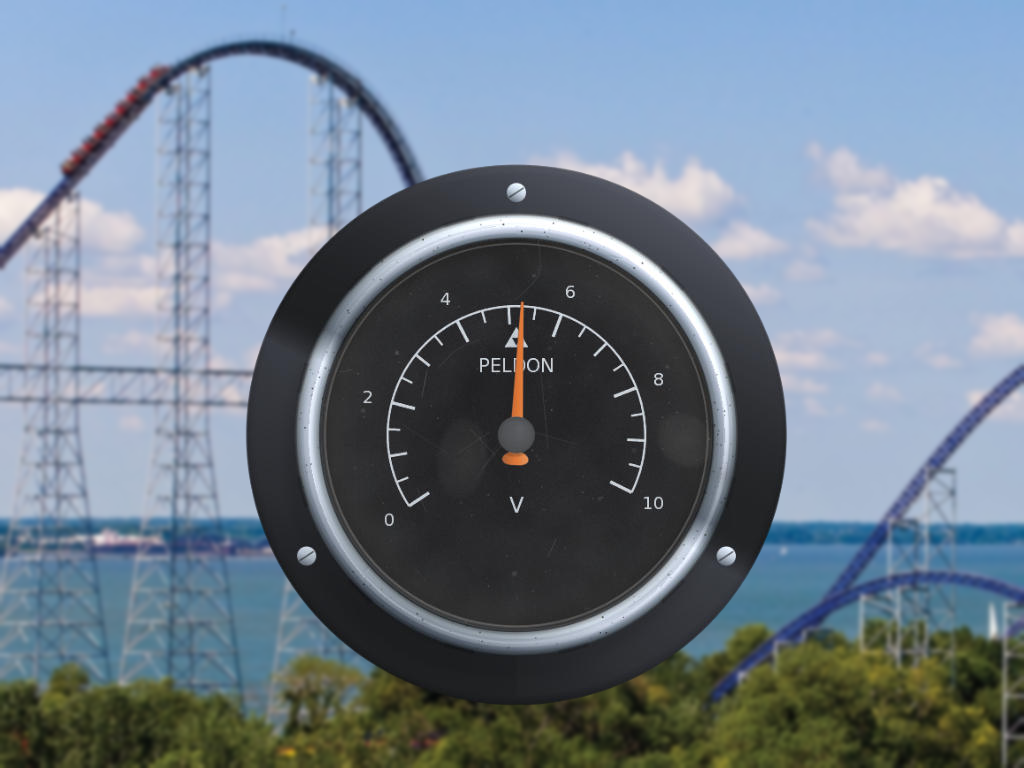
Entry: value=5.25 unit=V
